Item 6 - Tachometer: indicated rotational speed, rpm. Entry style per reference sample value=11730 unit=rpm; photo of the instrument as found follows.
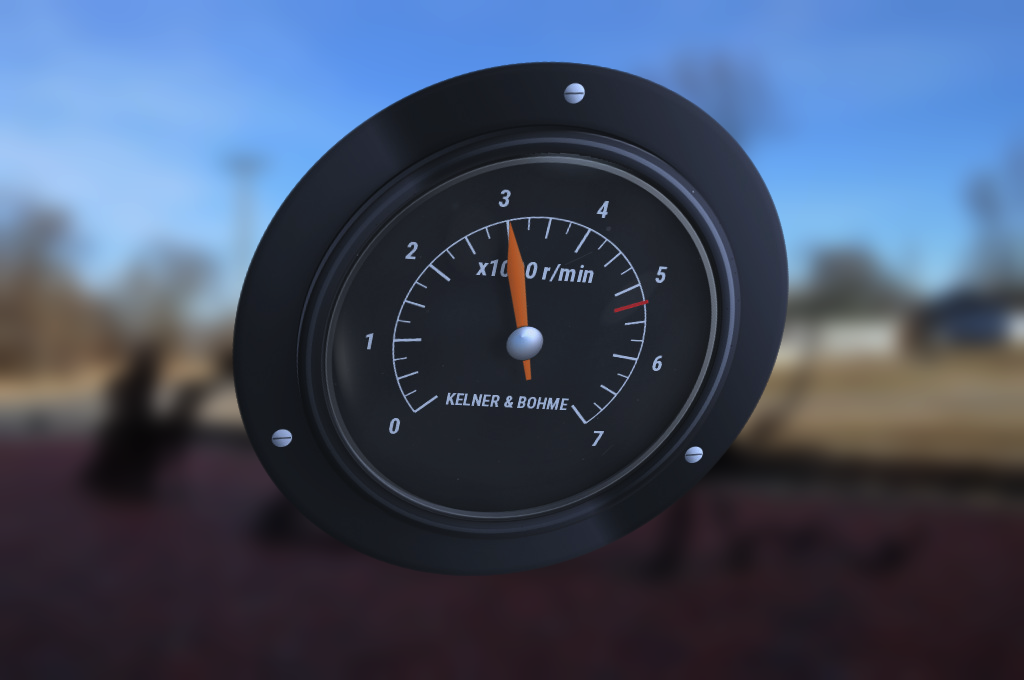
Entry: value=3000 unit=rpm
